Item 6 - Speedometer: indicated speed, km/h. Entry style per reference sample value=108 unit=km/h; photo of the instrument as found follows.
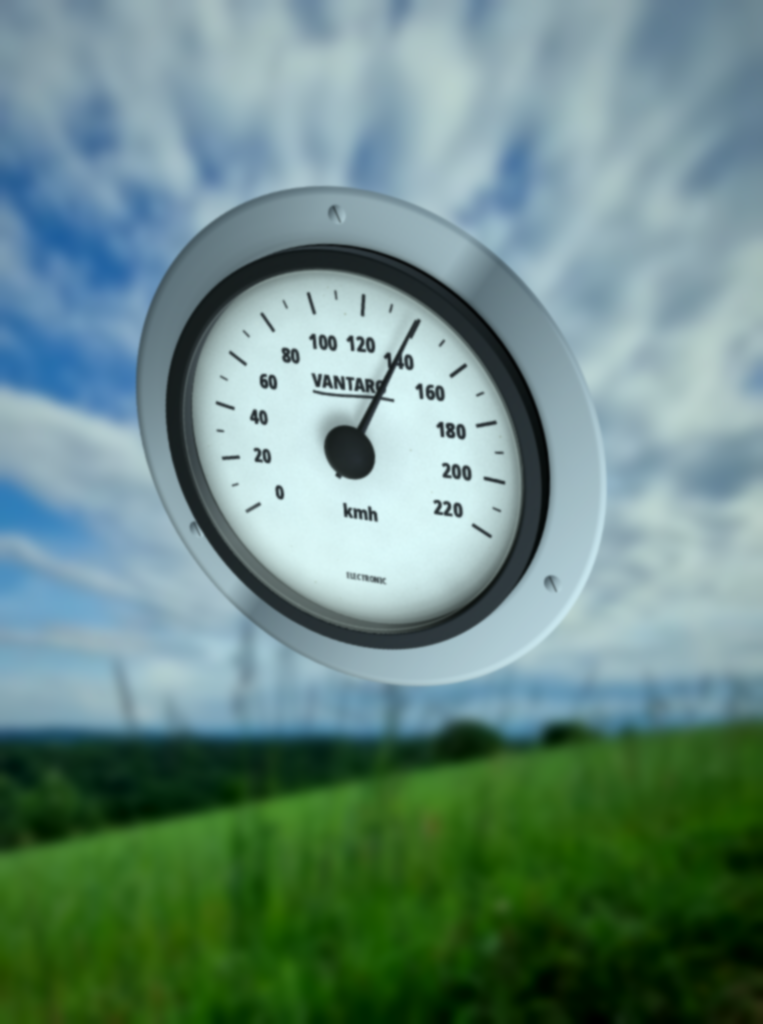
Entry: value=140 unit=km/h
